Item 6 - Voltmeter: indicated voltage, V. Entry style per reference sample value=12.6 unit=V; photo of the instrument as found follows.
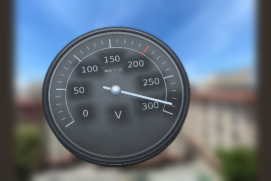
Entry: value=290 unit=V
